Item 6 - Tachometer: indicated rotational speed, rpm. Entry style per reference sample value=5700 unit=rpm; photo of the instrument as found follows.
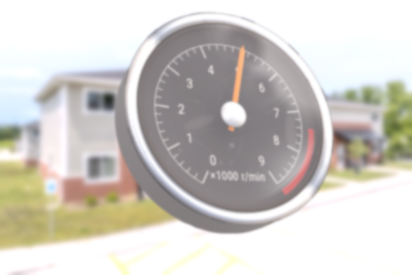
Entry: value=5000 unit=rpm
